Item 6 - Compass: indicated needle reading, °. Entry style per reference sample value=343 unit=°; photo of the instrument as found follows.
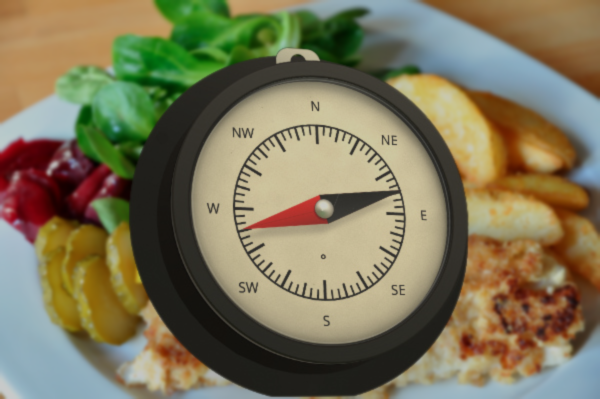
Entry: value=255 unit=°
